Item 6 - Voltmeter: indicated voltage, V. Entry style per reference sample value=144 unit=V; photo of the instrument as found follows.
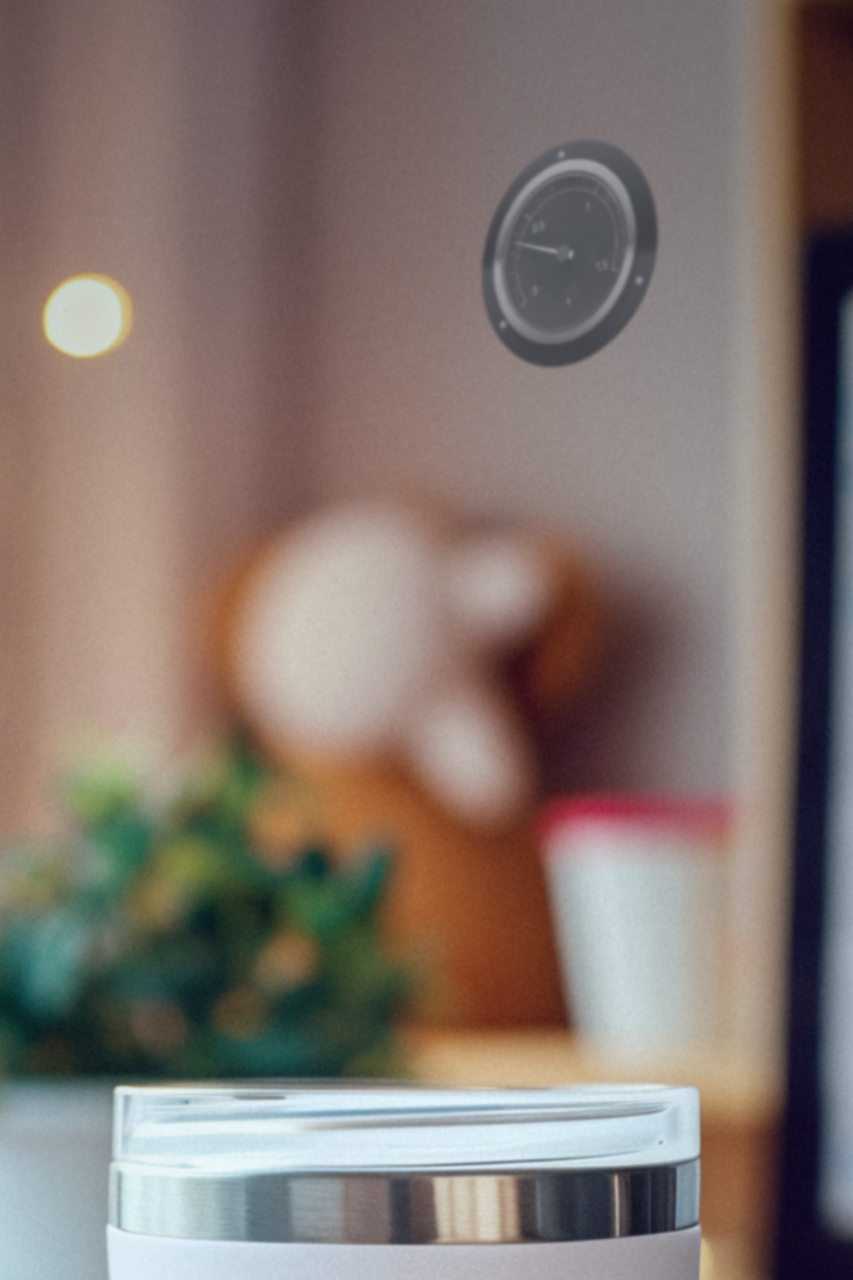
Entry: value=0.35 unit=V
